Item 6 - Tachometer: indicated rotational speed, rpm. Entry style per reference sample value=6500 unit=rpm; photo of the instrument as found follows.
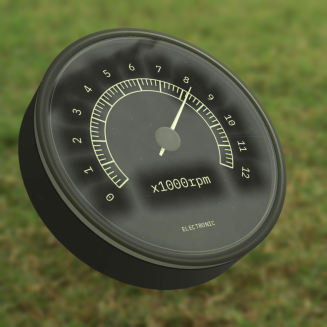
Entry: value=8200 unit=rpm
